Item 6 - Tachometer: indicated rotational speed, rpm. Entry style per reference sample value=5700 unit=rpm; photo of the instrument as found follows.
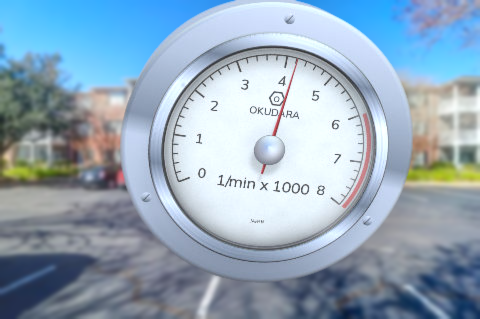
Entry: value=4200 unit=rpm
